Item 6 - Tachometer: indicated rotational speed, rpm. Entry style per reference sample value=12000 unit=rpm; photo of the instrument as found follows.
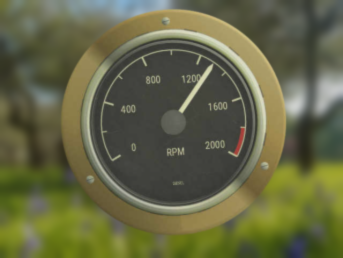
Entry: value=1300 unit=rpm
